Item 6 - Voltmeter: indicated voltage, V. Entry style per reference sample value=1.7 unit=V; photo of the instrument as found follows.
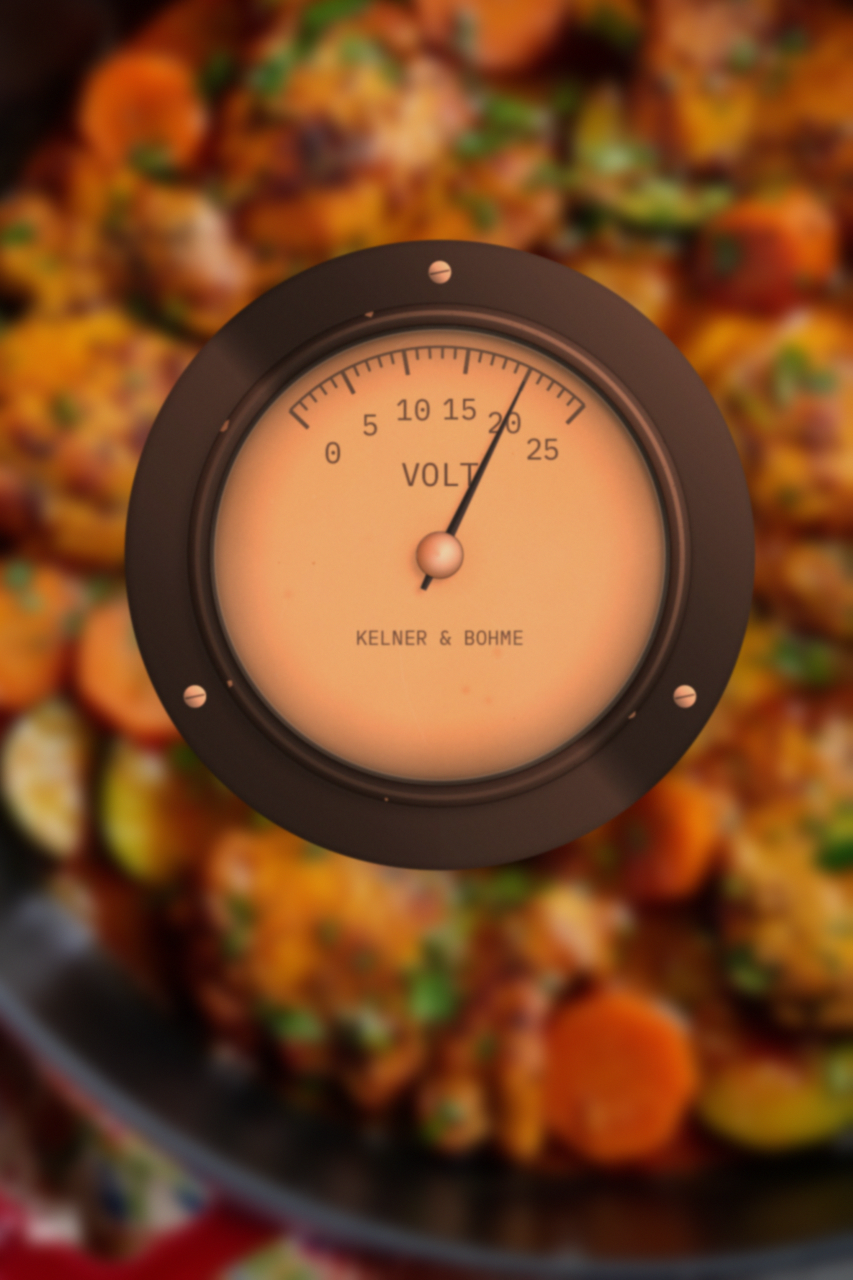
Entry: value=20 unit=V
